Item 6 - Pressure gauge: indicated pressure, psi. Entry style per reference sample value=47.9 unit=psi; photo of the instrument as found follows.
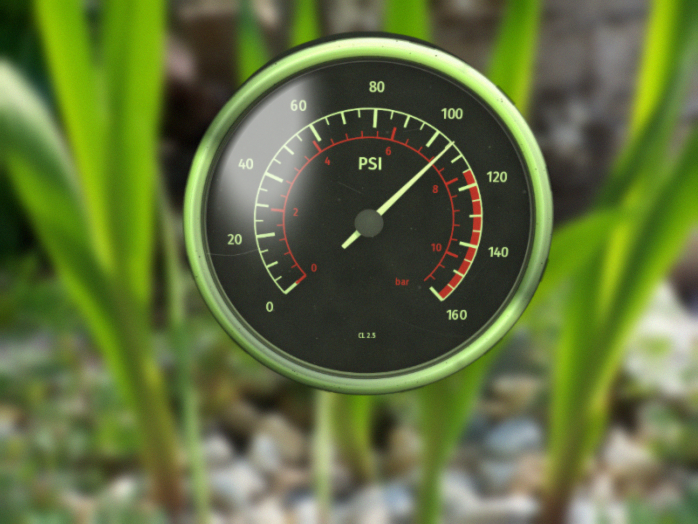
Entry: value=105 unit=psi
